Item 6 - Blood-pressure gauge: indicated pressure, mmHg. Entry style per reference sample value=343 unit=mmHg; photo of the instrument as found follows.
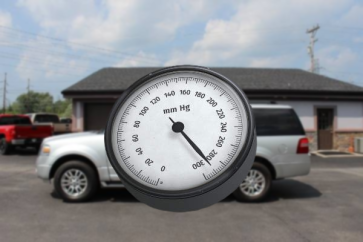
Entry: value=290 unit=mmHg
